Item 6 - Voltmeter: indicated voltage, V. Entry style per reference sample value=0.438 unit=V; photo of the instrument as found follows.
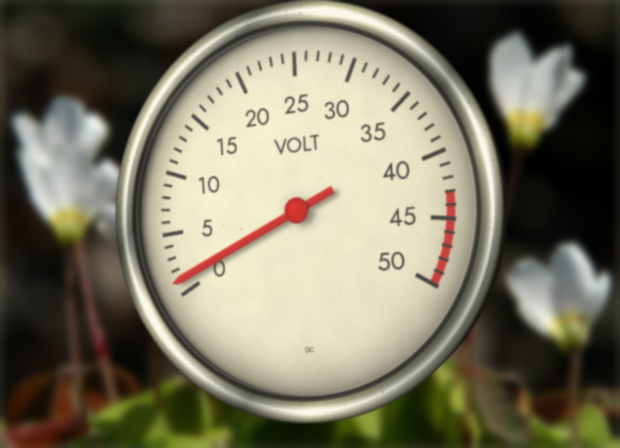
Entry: value=1 unit=V
